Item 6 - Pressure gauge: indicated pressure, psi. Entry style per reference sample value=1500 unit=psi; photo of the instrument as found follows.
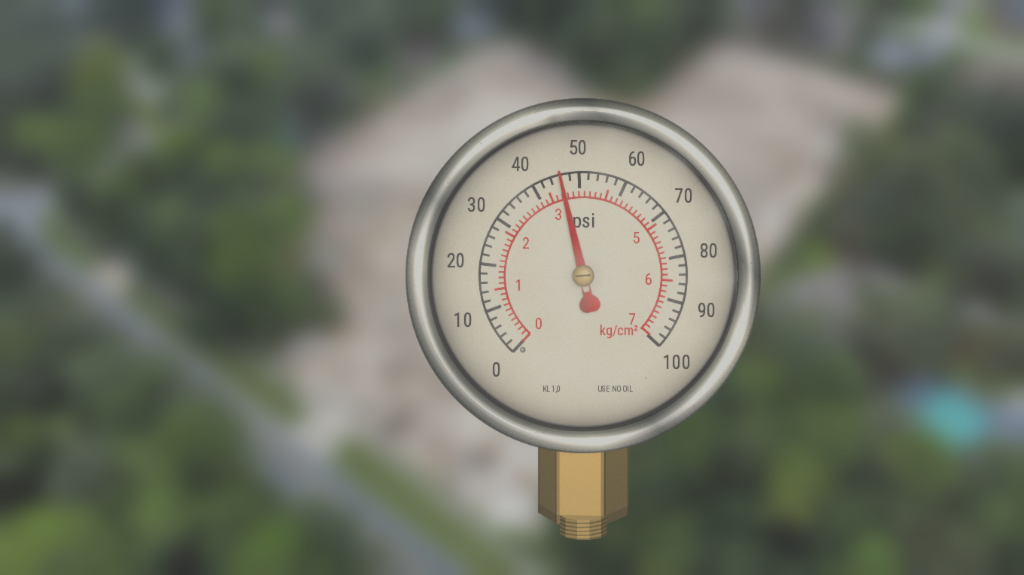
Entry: value=46 unit=psi
